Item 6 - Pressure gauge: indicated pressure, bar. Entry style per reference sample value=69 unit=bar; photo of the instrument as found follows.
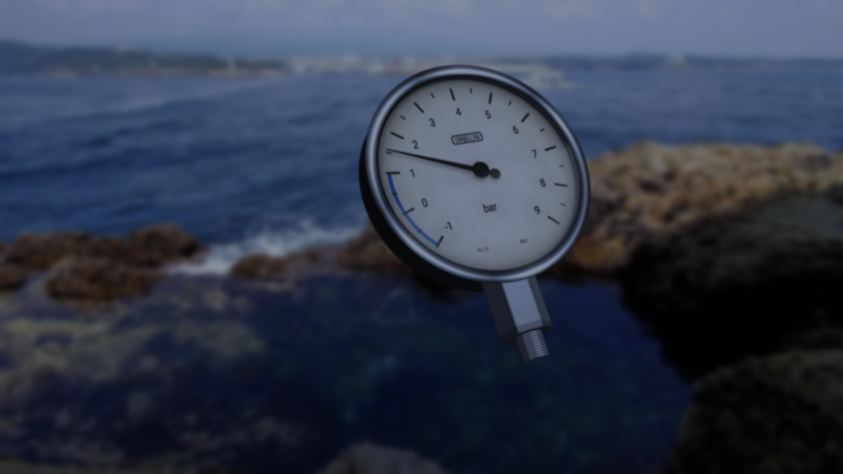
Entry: value=1.5 unit=bar
